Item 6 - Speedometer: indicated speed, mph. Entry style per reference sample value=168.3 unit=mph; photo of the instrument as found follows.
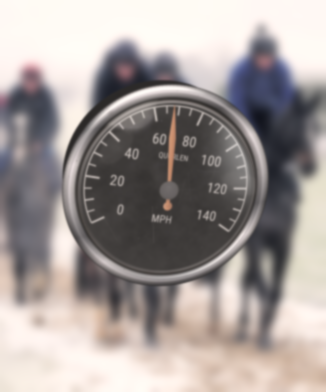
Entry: value=67.5 unit=mph
